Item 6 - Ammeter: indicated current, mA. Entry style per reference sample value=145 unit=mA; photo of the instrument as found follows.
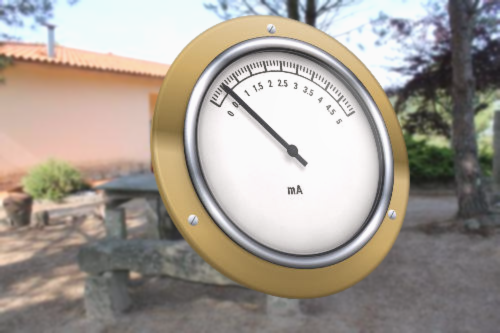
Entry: value=0.5 unit=mA
